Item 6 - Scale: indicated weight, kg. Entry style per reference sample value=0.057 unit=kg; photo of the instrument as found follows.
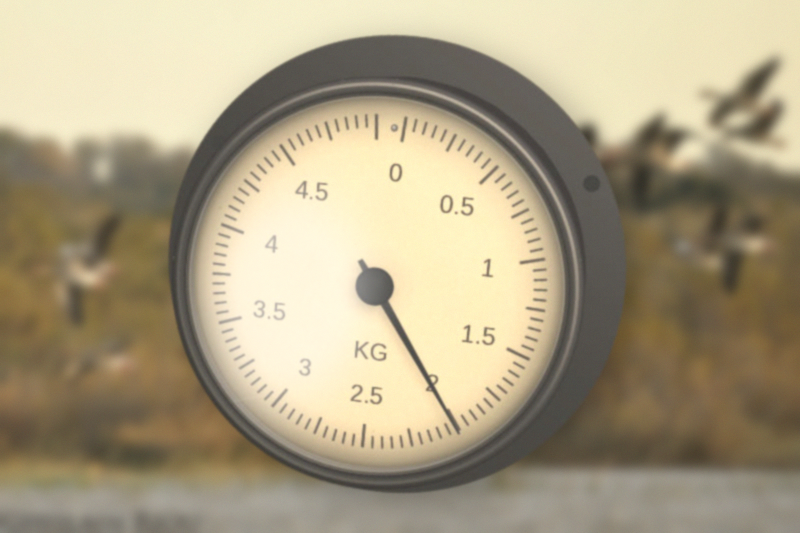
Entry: value=2 unit=kg
